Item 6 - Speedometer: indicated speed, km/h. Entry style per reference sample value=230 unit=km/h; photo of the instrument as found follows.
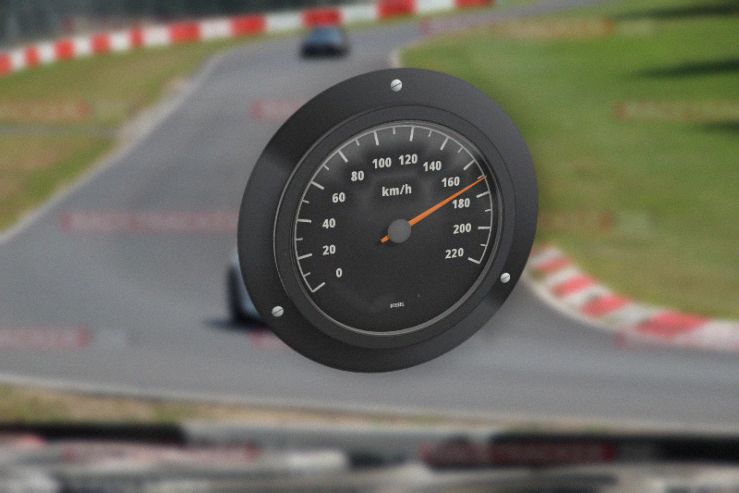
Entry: value=170 unit=km/h
